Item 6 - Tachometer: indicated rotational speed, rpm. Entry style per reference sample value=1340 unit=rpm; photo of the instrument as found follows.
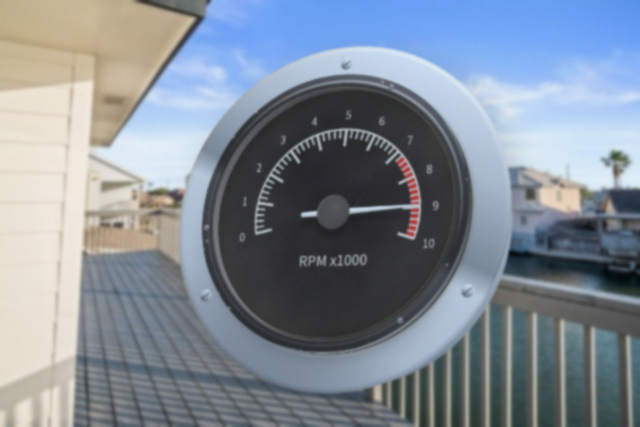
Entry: value=9000 unit=rpm
